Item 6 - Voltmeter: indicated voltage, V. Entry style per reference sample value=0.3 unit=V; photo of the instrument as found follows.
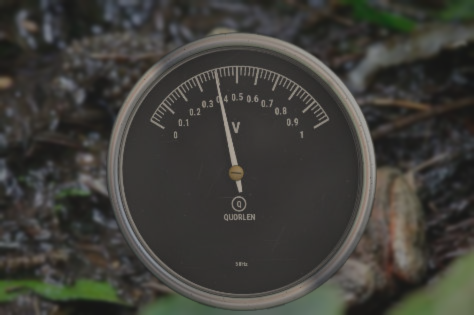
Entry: value=0.4 unit=V
